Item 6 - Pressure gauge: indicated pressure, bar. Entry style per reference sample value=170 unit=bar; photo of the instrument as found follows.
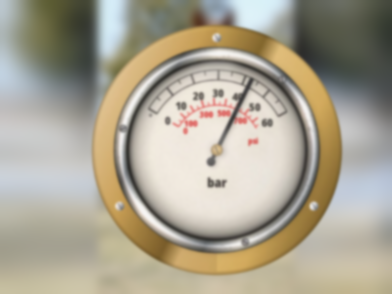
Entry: value=42.5 unit=bar
